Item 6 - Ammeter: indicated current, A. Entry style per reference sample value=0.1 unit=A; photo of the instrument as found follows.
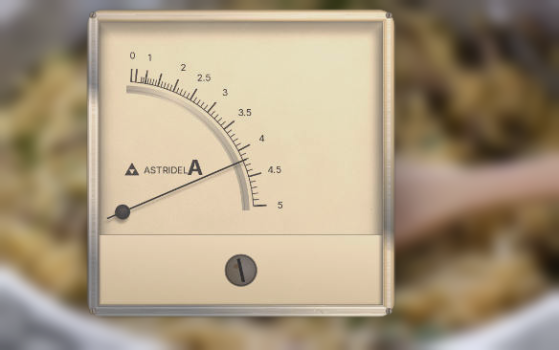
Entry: value=4.2 unit=A
